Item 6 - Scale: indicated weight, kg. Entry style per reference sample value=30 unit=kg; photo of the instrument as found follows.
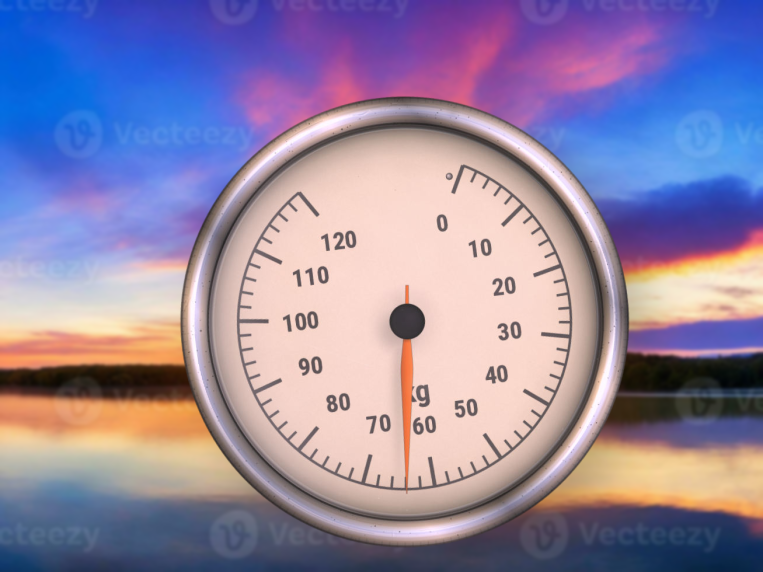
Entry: value=64 unit=kg
